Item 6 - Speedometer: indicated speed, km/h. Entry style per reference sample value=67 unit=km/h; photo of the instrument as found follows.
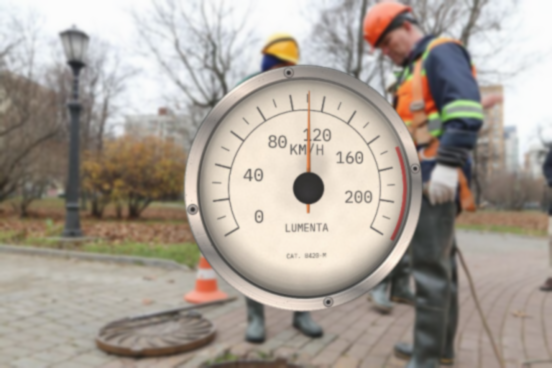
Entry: value=110 unit=km/h
